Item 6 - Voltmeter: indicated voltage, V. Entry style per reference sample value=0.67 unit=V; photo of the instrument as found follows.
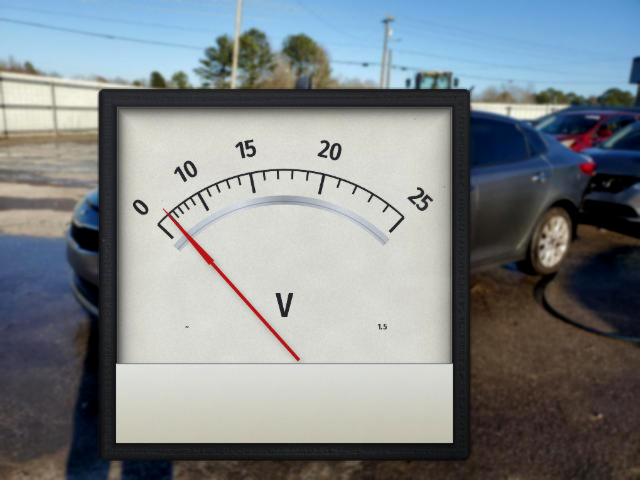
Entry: value=5 unit=V
